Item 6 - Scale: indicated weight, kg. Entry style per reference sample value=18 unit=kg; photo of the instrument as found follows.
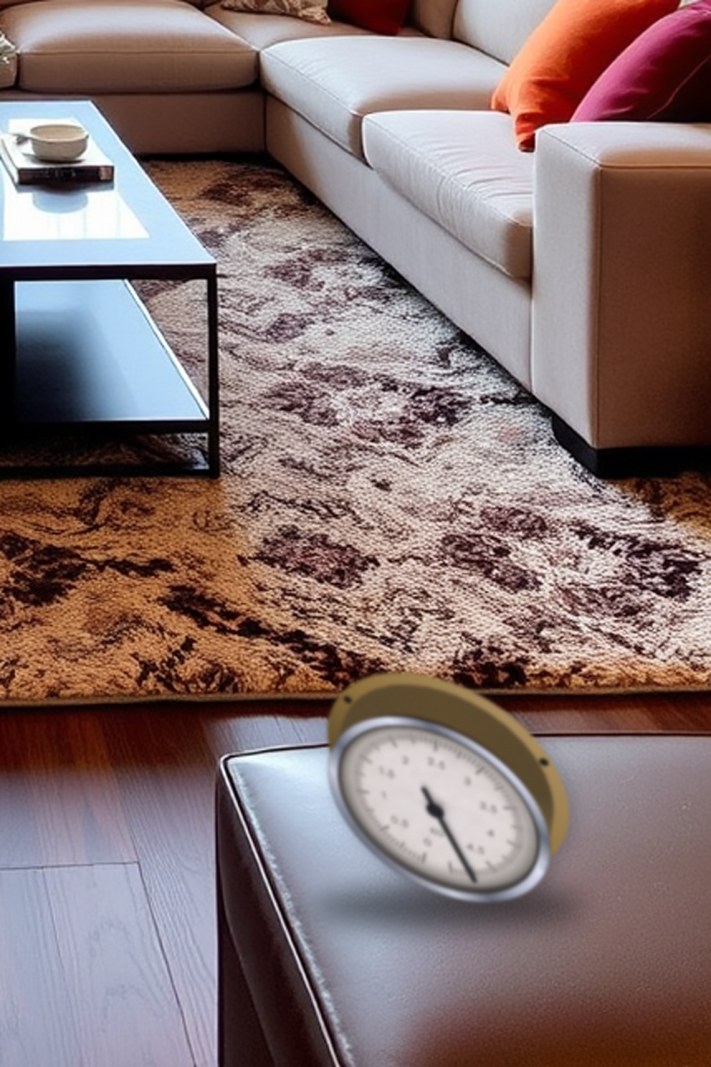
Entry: value=4.75 unit=kg
